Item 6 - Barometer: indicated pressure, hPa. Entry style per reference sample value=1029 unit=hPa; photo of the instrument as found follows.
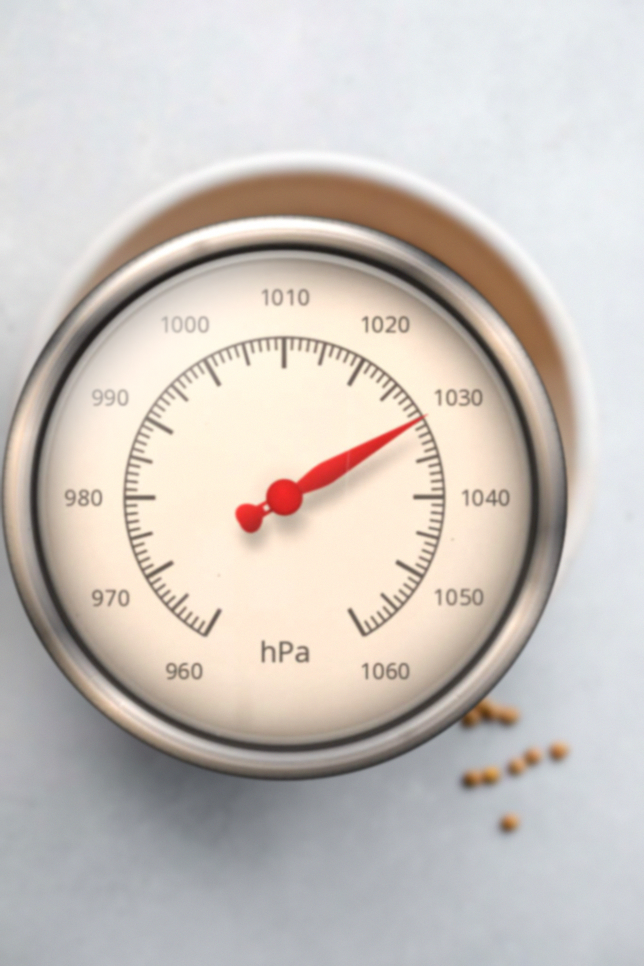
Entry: value=1030 unit=hPa
